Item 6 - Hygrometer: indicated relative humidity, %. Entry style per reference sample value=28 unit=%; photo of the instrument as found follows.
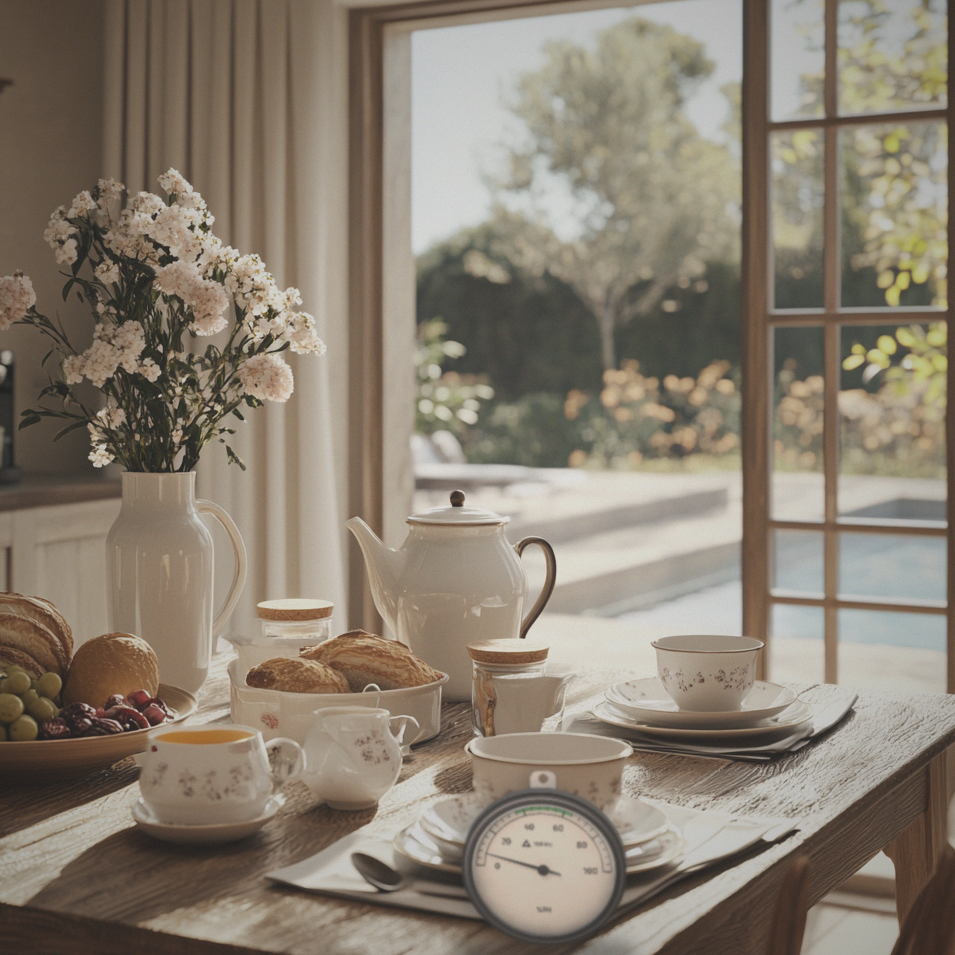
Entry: value=8 unit=%
